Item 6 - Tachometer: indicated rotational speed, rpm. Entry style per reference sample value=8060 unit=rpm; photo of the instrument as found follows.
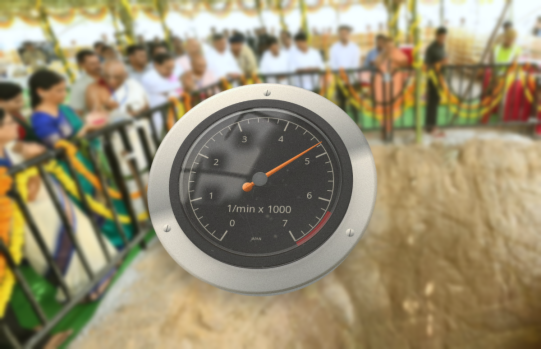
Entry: value=4800 unit=rpm
